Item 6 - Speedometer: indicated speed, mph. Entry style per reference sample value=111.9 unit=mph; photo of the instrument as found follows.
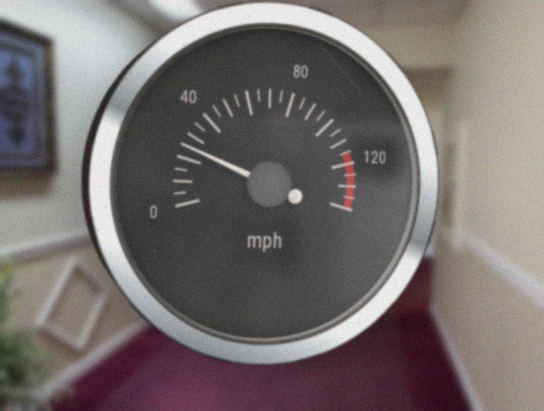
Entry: value=25 unit=mph
